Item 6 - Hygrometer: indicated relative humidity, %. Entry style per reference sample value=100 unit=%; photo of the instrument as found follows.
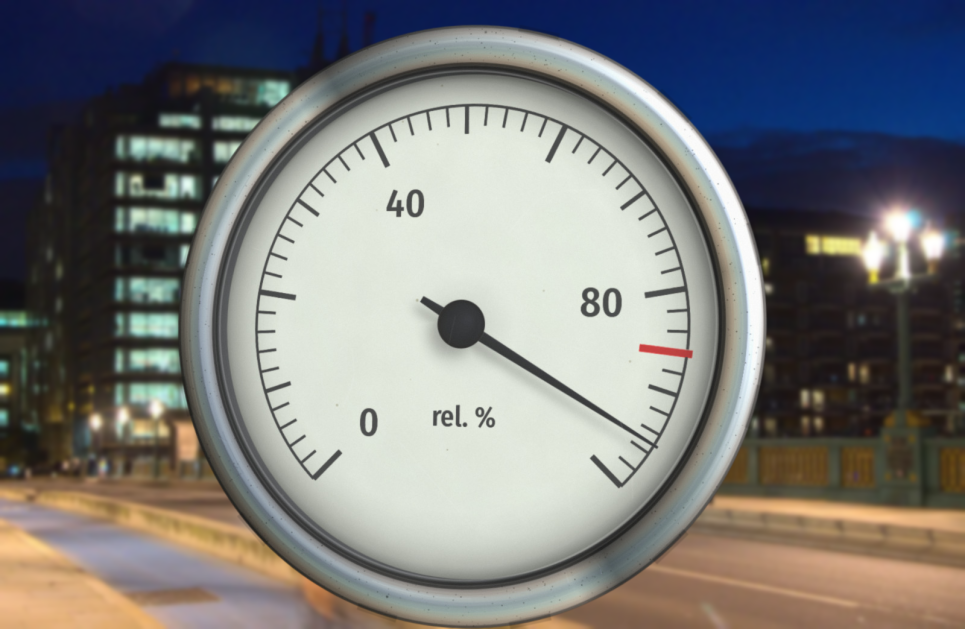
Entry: value=95 unit=%
